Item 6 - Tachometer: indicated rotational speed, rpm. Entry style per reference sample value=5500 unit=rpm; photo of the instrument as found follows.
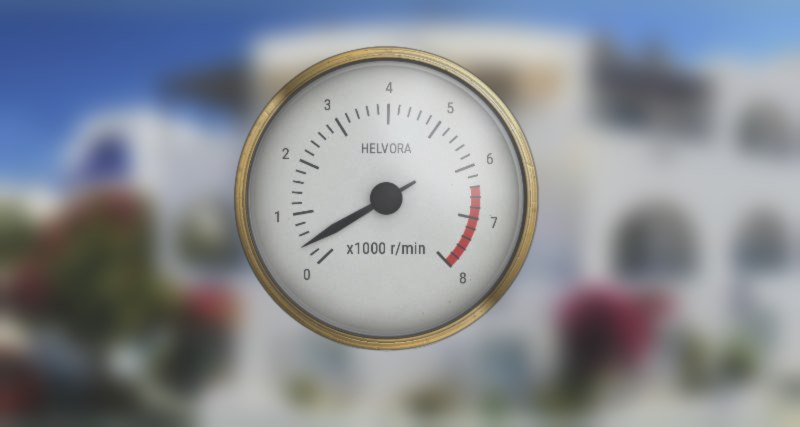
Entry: value=400 unit=rpm
